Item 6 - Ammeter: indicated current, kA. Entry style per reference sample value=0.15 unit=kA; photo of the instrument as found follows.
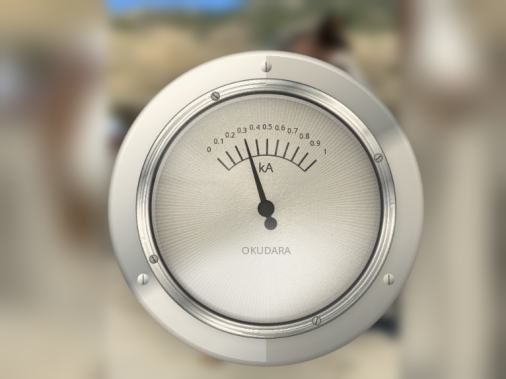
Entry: value=0.3 unit=kA
